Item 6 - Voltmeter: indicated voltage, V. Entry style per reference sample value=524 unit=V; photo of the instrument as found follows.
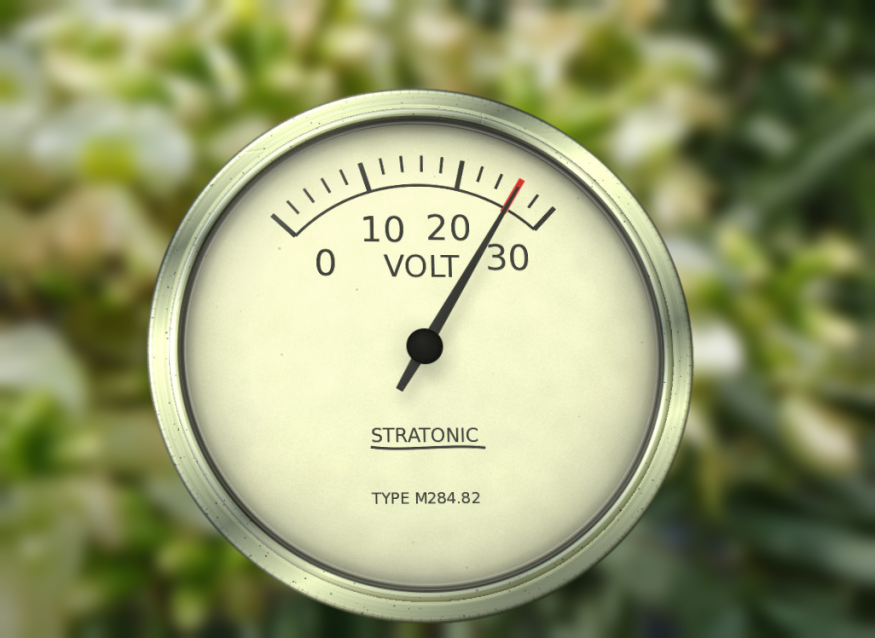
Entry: value=26 unit=V
